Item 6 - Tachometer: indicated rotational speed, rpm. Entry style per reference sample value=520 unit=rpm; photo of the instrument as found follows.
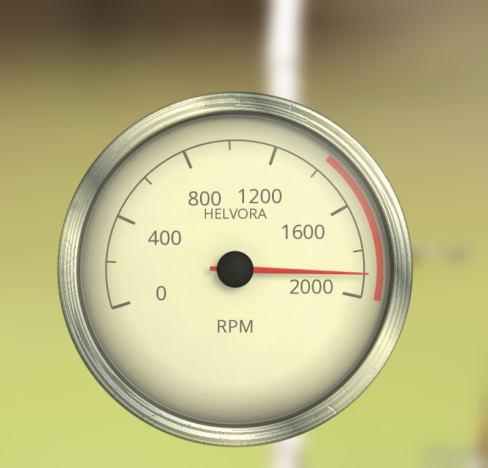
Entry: value=1900 unit=rpm
